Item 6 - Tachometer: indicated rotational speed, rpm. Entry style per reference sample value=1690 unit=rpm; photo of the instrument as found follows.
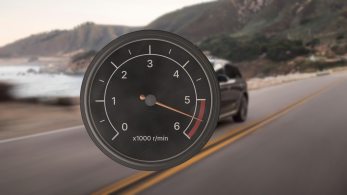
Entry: value=5500 unit=rpm
